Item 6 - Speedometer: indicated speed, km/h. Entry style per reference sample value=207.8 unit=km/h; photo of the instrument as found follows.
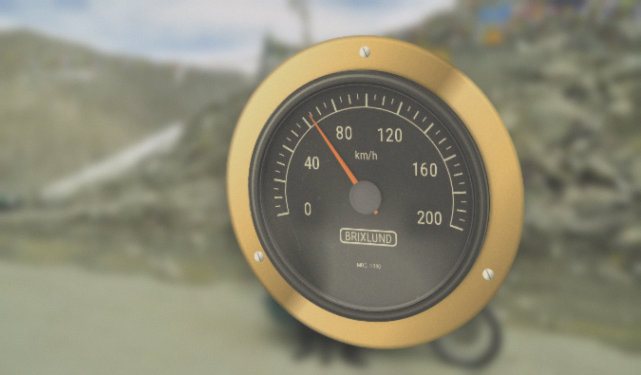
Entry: value=65 unit=km/h
